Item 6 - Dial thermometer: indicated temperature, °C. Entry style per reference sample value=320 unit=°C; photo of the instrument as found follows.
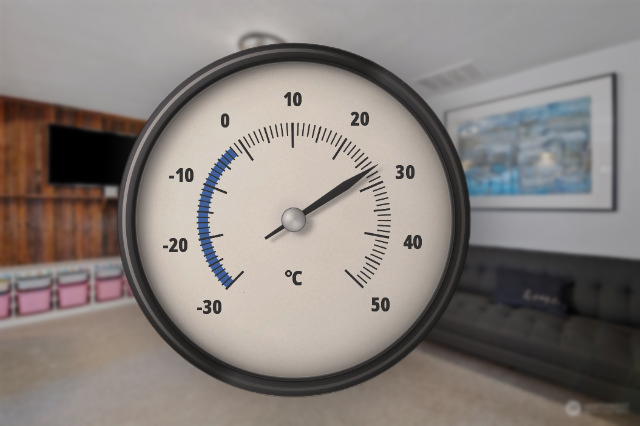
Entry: value=27 unit=°C
